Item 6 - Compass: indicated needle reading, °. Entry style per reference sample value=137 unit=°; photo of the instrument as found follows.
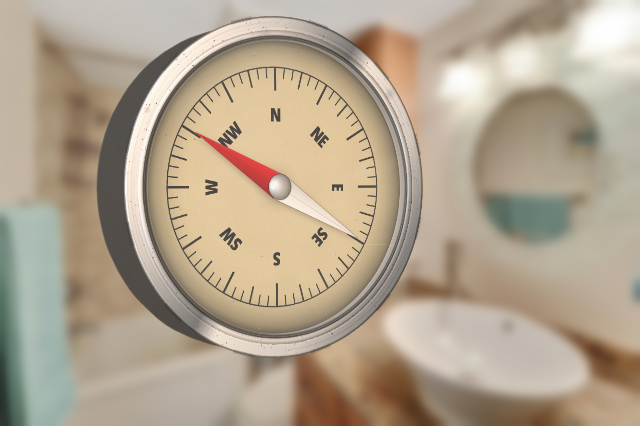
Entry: value=300 unit=°
